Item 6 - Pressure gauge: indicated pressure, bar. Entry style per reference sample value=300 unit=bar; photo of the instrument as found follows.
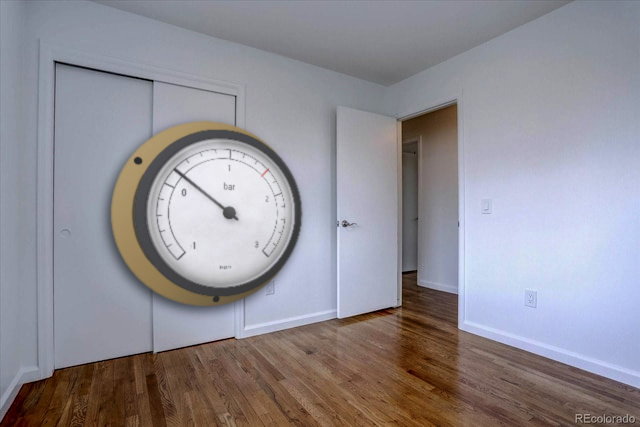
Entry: value=0.2 unit=bar
